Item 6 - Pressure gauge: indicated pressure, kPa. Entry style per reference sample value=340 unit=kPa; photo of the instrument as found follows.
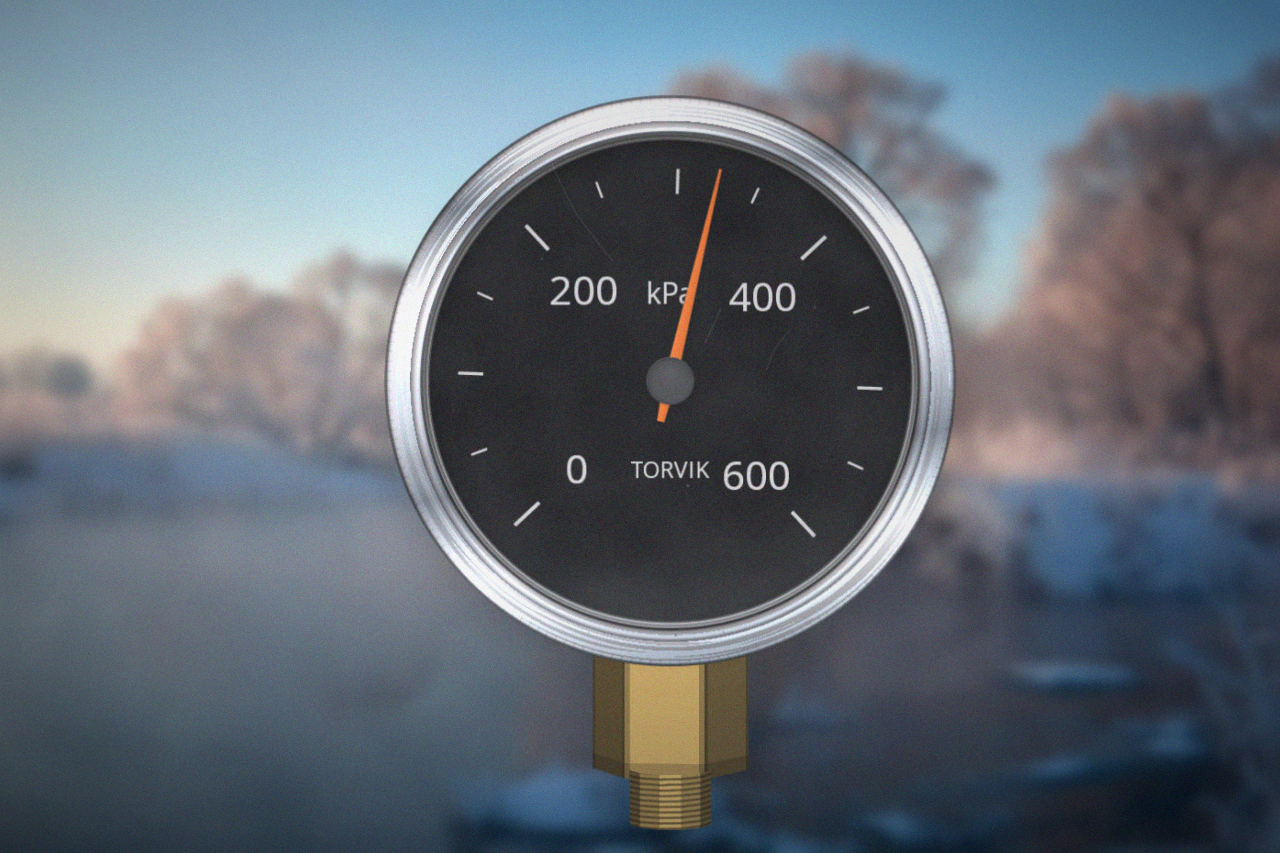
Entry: value=325 unit=kPa
